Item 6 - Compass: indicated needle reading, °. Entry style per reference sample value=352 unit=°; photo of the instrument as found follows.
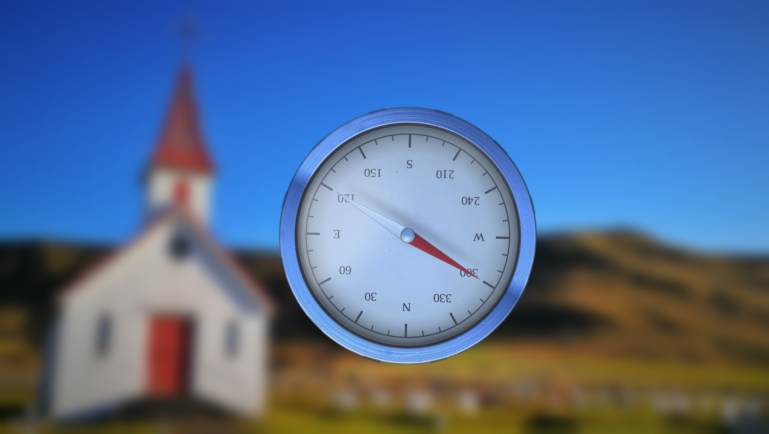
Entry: value=300 unit=°
